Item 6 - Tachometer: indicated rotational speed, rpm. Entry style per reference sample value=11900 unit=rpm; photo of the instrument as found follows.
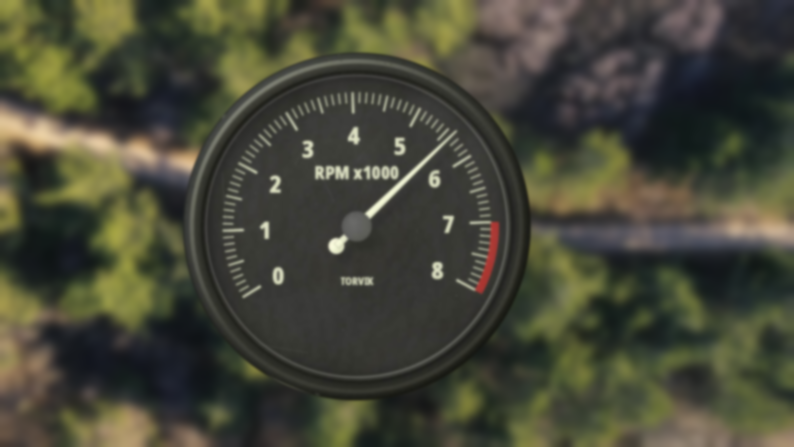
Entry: value=5600 unit=rpm
